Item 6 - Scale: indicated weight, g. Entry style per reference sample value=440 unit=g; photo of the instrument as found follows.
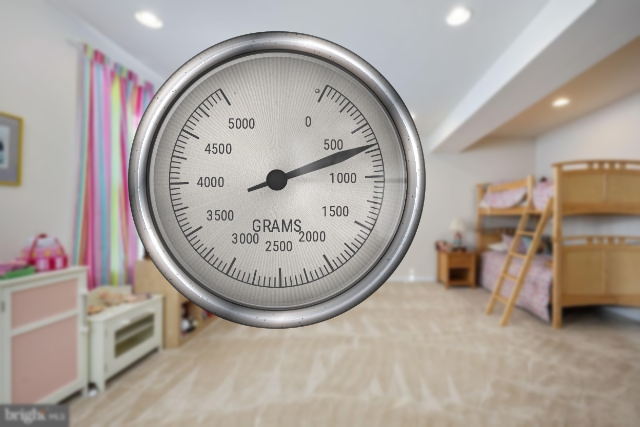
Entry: value=700 unit=g
